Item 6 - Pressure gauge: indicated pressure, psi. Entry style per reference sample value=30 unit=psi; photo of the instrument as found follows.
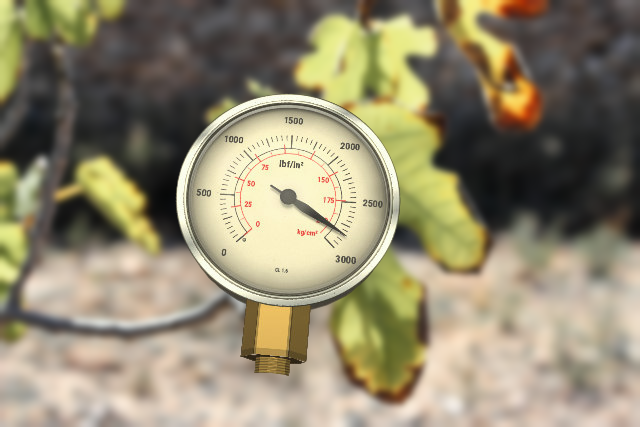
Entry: value=2850 unit=psi
